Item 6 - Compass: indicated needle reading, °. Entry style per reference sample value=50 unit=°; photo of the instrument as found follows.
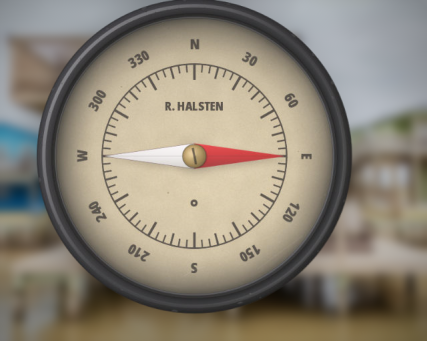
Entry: value=90 unit=°
